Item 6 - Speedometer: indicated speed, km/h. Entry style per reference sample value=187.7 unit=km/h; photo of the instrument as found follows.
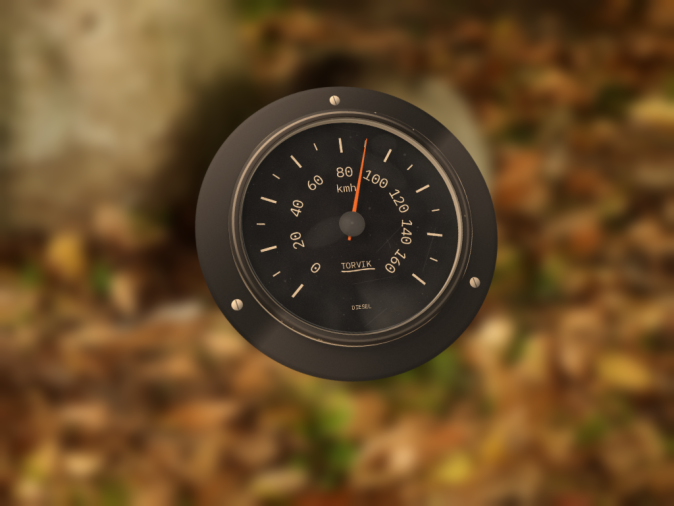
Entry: value=90 unit=km/h
